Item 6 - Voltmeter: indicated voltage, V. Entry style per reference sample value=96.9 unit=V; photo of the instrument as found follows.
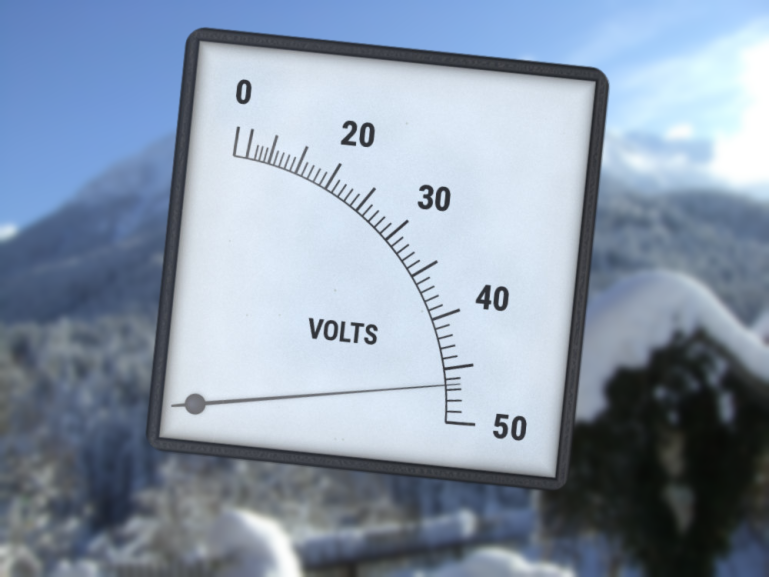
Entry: value=46.5 unit=V
